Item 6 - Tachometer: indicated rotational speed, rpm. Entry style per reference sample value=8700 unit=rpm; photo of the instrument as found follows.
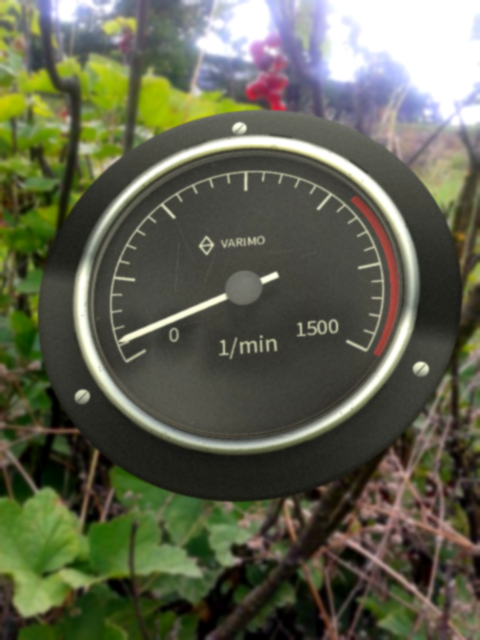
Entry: value=50 unit=rpm
